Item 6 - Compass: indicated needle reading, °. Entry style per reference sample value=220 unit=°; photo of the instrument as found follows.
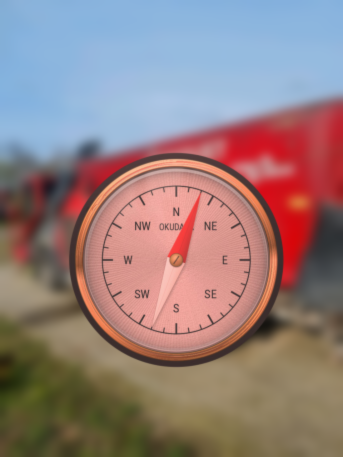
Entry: value=20 unit=°
